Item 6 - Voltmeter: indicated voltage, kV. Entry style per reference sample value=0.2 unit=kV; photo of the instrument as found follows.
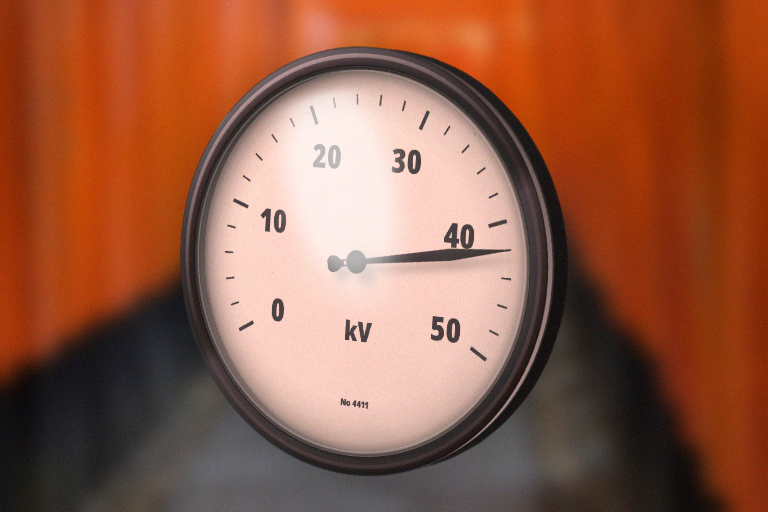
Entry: value=42 unit=kV
